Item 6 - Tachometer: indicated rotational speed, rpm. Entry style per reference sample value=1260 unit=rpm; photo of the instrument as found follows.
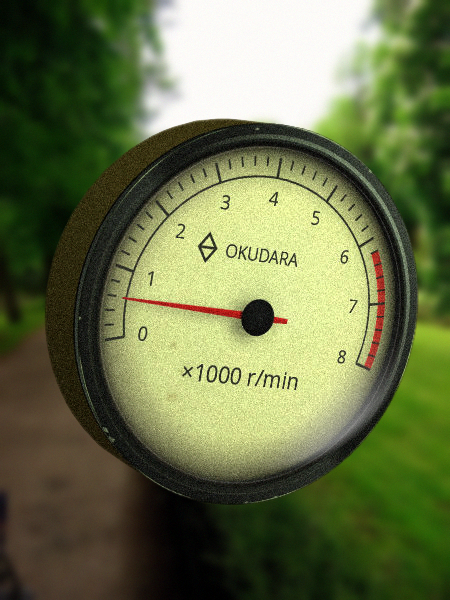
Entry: value=600 unit=rpm
